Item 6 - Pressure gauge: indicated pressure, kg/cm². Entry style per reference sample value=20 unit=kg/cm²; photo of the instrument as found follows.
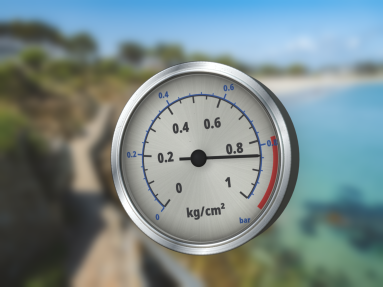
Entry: value=0.85 unit=kg/cm²
